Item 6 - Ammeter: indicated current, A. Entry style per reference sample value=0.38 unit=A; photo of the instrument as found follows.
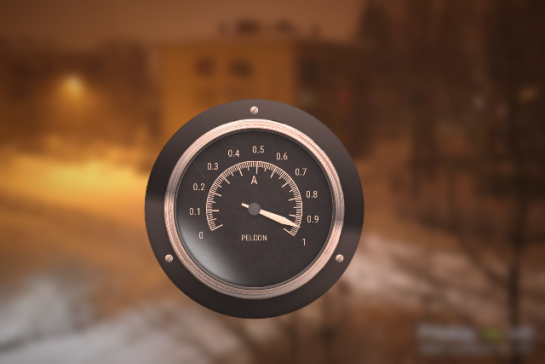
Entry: value=0.95 unit=A
